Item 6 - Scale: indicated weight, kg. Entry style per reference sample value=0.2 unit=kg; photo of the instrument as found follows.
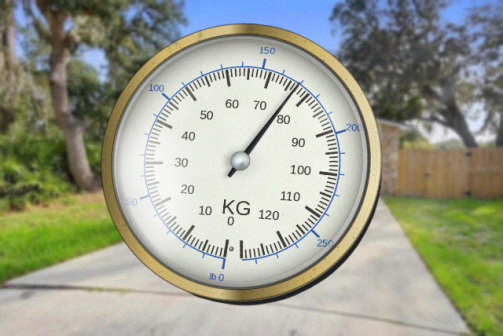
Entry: value=77 unit=kg
